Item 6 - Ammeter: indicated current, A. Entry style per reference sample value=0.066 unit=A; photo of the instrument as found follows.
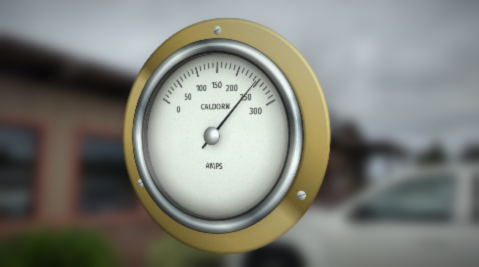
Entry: value=250 unit=A
